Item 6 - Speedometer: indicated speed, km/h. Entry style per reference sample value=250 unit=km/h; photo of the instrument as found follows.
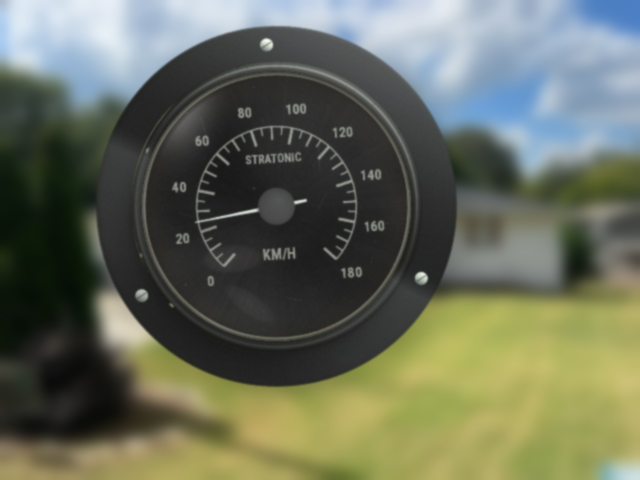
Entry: value=25 unit=km/h
